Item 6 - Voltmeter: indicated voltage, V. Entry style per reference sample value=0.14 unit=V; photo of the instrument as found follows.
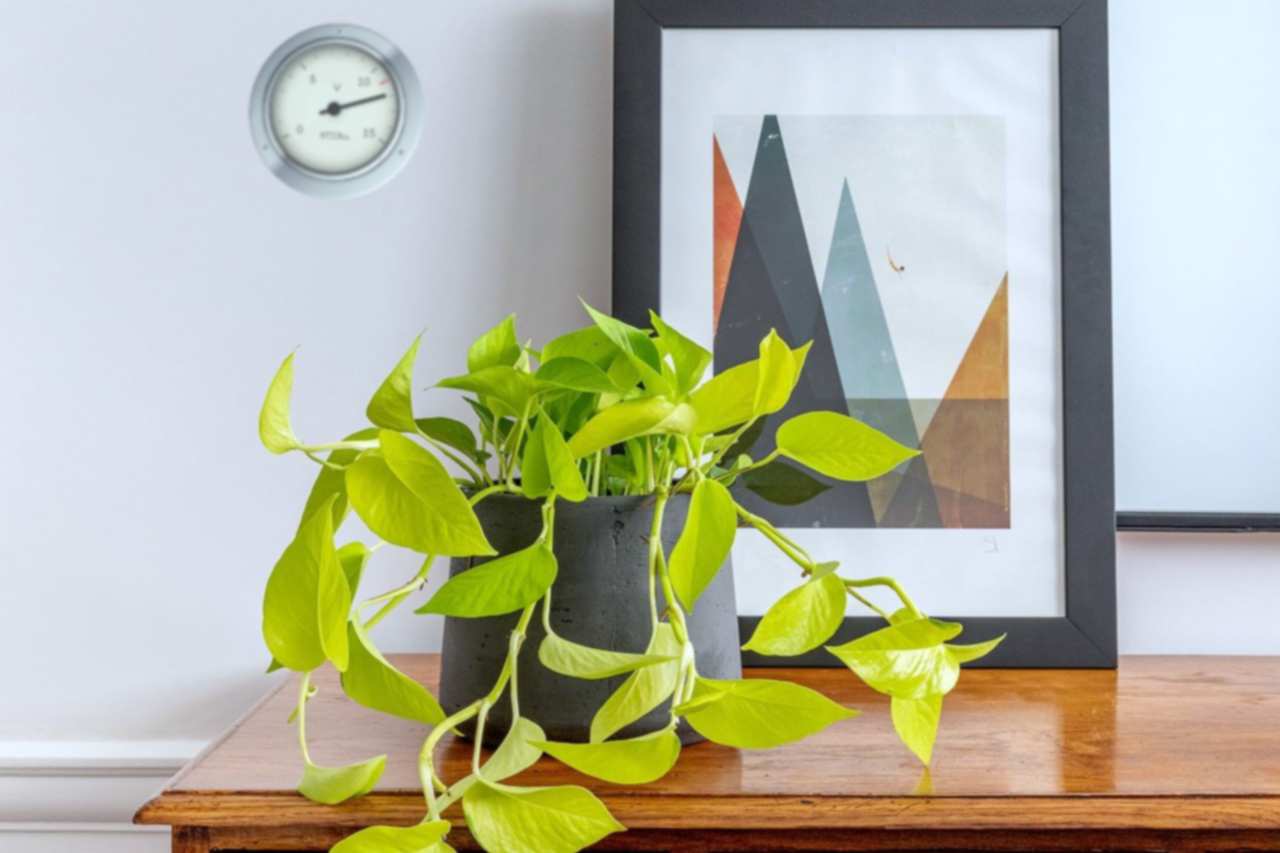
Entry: value=12 unit=V
